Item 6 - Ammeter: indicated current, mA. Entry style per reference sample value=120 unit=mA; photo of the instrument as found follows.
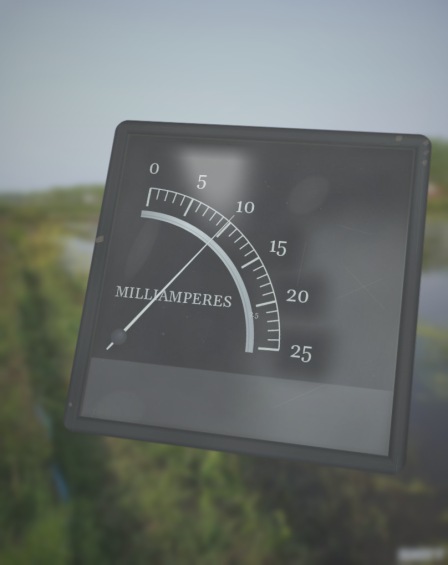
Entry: value=10 unit=mA
